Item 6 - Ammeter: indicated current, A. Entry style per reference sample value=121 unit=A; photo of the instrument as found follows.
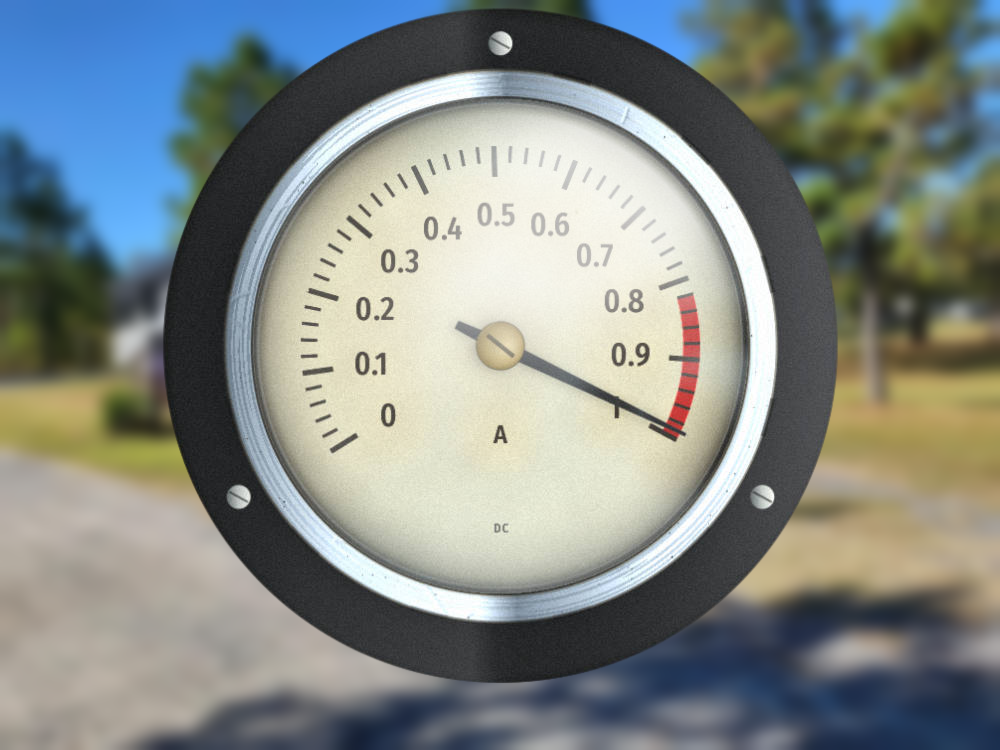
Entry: value=0.99 unit=A
